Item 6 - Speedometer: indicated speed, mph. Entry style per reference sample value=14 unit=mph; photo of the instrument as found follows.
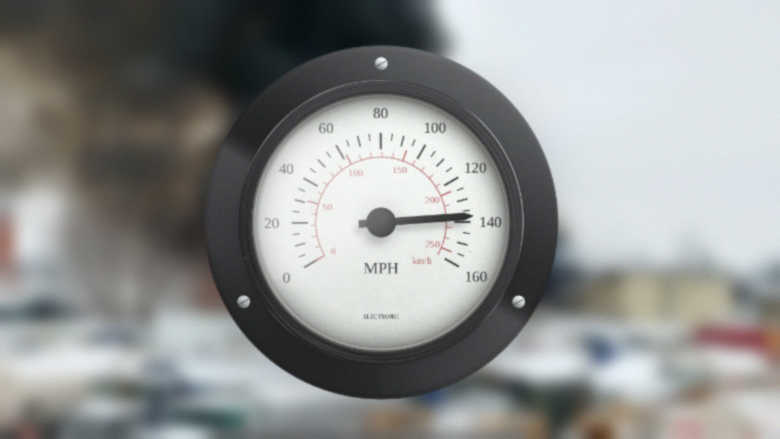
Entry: value=137.5 unit=mph
